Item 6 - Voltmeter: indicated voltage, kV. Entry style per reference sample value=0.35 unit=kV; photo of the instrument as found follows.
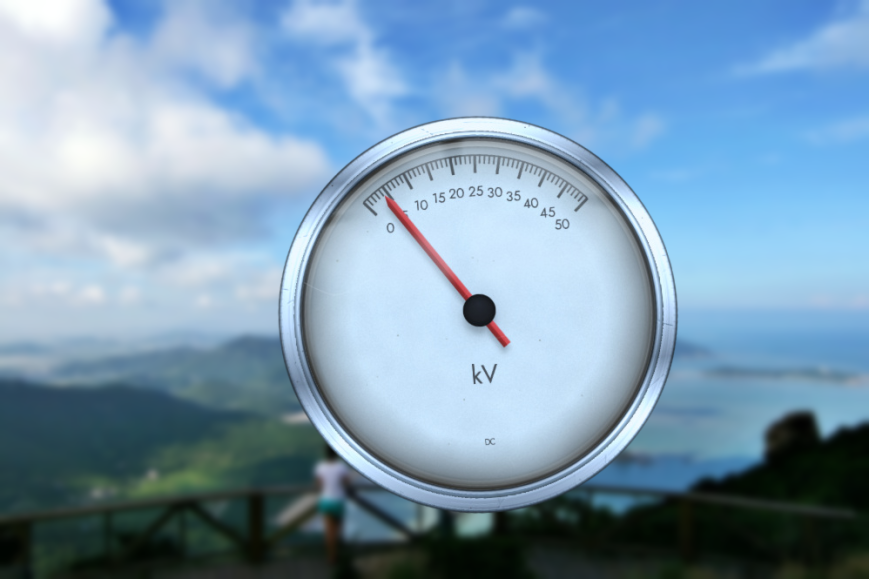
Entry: value=4 unit=kV
